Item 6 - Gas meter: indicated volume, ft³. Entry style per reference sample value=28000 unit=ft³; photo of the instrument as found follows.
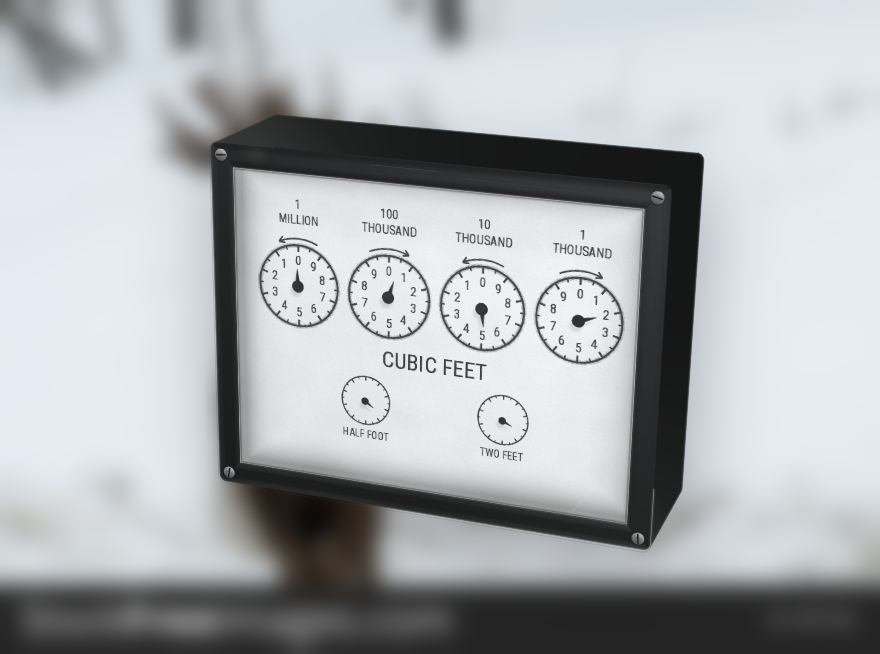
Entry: value=5200 unit=ft³
